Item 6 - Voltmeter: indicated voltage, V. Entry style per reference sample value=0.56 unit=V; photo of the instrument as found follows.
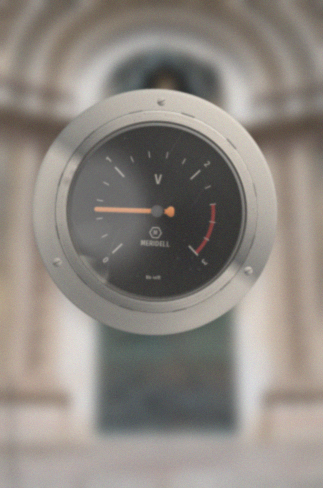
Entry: value=0.5 unit=V
